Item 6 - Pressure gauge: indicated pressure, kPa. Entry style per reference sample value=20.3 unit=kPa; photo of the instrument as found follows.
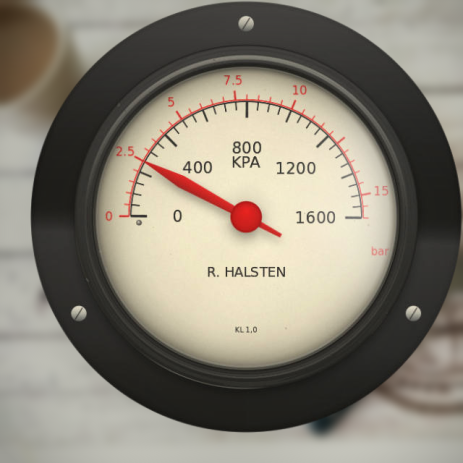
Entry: value=250 unit=kPa
